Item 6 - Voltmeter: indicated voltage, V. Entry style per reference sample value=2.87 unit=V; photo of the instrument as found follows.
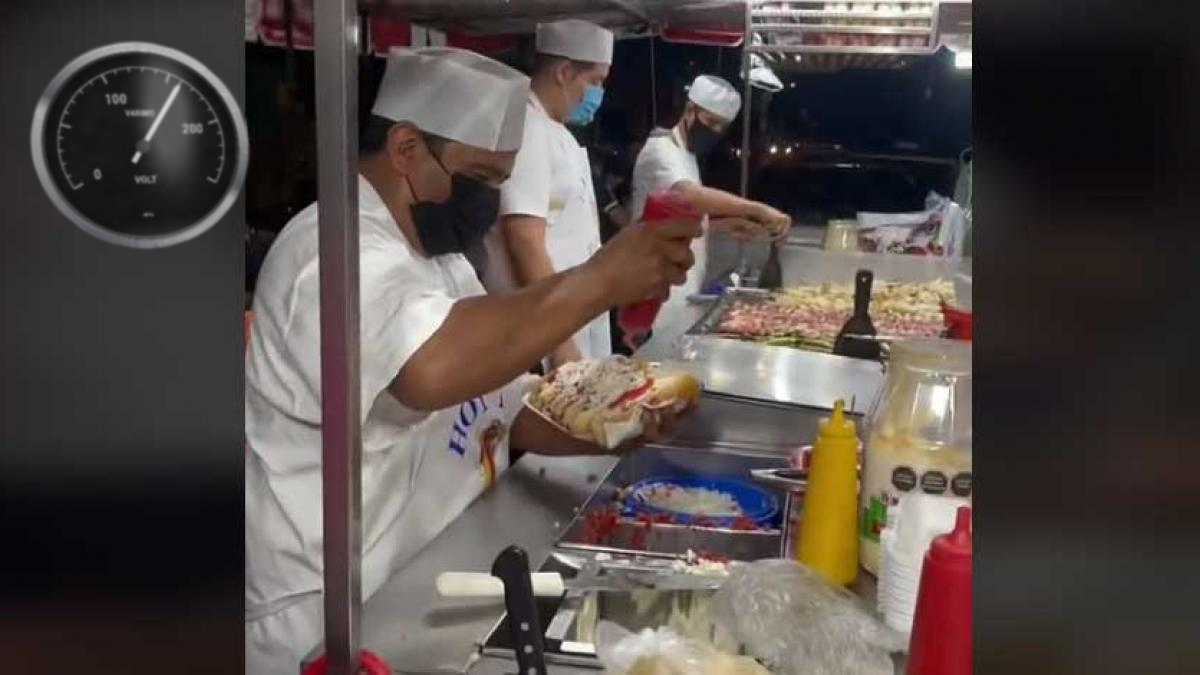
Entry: value=160 unit=V
